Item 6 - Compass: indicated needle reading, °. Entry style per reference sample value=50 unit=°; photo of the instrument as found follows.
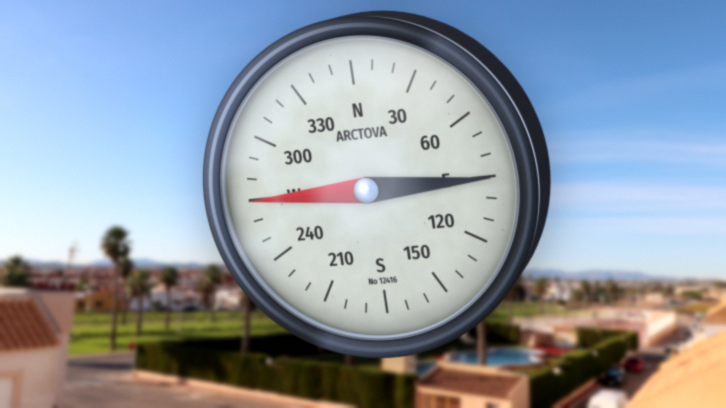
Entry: value=270 unit=°
